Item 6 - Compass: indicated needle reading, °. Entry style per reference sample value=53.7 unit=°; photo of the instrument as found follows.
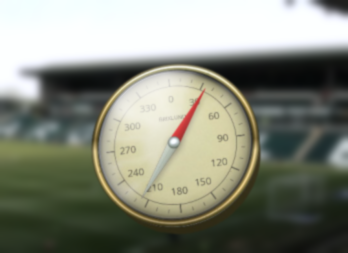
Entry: value=35 unit=°
